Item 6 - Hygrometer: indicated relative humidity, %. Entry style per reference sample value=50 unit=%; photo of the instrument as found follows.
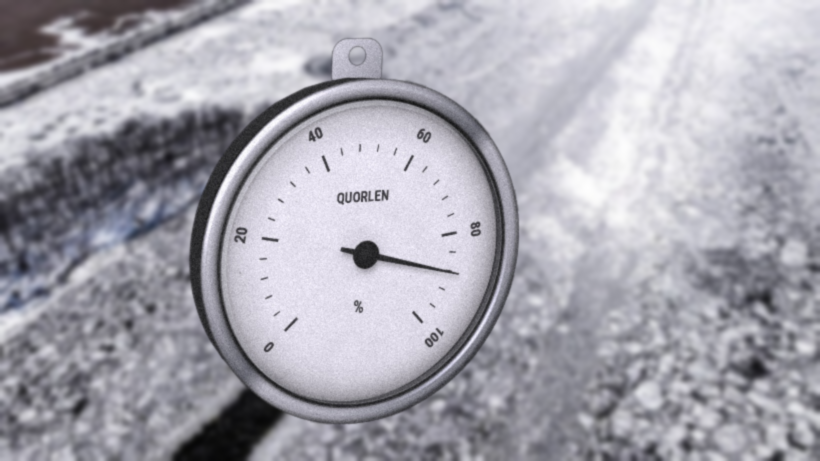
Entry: value=88 unit=%
